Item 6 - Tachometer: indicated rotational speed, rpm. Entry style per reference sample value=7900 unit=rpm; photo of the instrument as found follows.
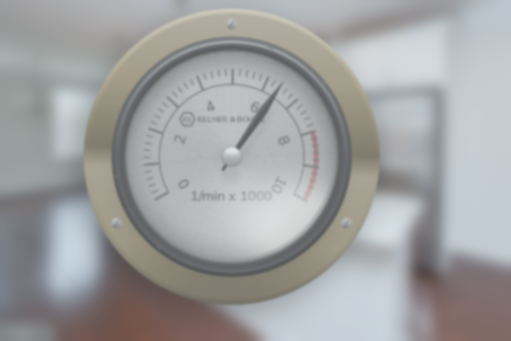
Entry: value=6400 unit=rpm
